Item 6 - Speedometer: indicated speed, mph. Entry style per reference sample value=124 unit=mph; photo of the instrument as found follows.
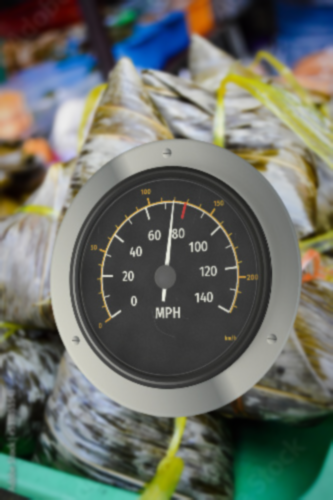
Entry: value=75 unit=mph
